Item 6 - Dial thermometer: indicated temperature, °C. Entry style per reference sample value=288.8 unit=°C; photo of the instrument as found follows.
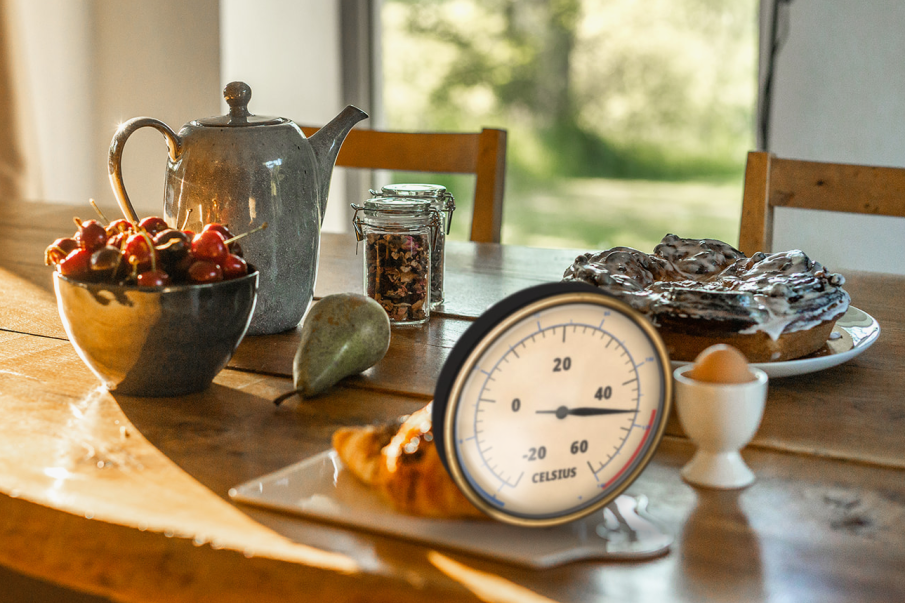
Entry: value=46 unit=°C
